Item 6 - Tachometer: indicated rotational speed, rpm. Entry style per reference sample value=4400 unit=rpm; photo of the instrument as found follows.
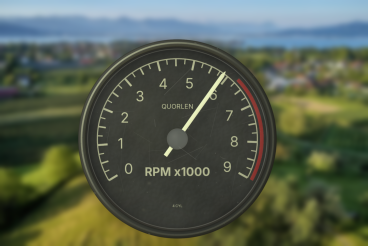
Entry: value=5875 unit=rpm
